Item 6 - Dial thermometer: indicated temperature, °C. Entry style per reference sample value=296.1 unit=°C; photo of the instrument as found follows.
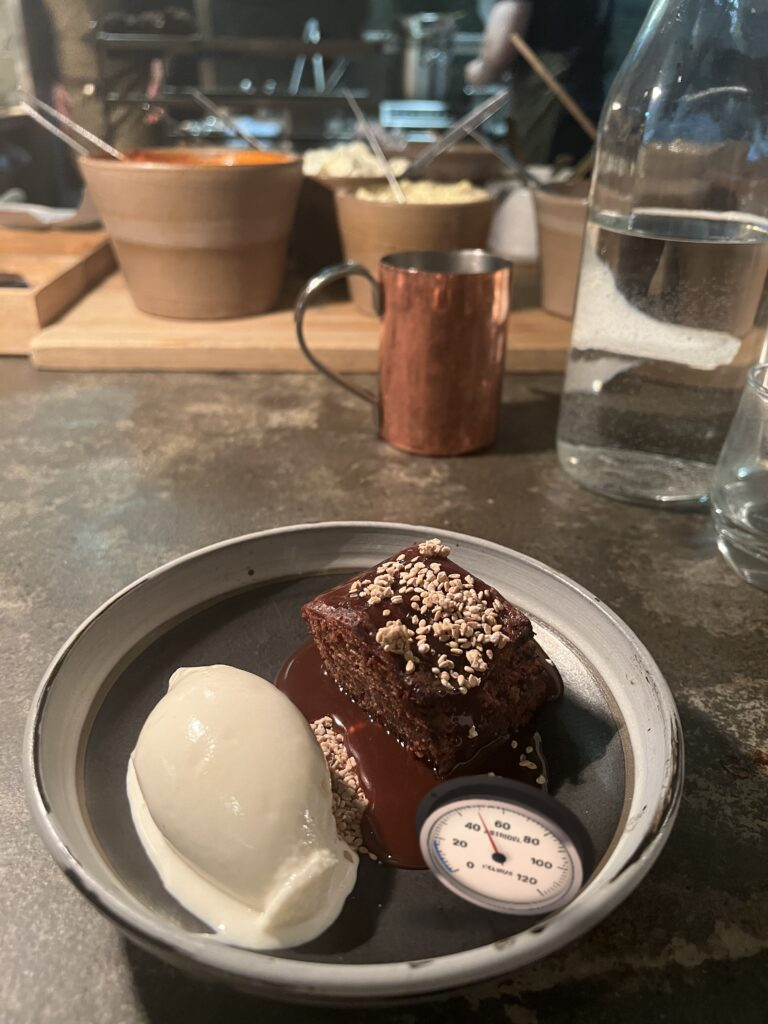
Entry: value=50 unit=°C
